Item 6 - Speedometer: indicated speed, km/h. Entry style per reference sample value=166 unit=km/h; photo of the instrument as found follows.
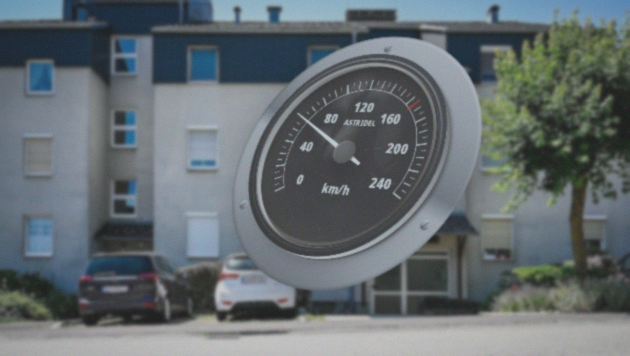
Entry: value=60 unit=km/h
